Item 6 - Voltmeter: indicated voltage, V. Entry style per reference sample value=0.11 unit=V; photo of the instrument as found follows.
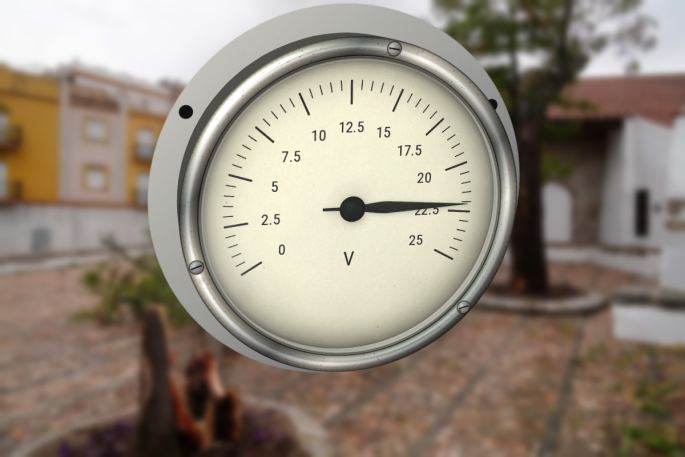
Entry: value=22 unit=V
